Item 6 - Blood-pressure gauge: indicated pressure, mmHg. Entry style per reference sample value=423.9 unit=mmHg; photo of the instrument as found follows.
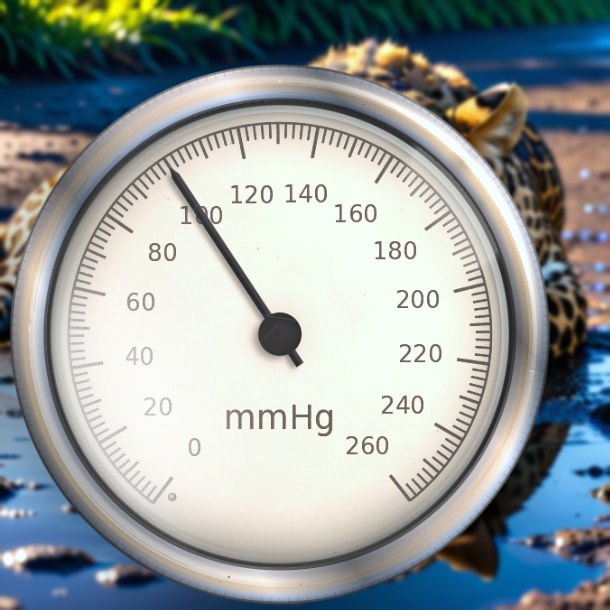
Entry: value=100 unit=mmHg
